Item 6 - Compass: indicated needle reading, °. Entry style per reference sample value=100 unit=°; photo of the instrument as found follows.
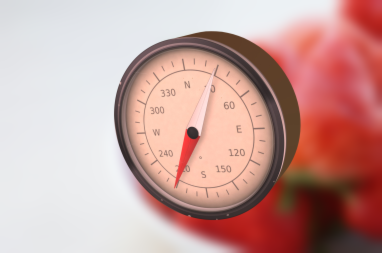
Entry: value=210 unit=°
